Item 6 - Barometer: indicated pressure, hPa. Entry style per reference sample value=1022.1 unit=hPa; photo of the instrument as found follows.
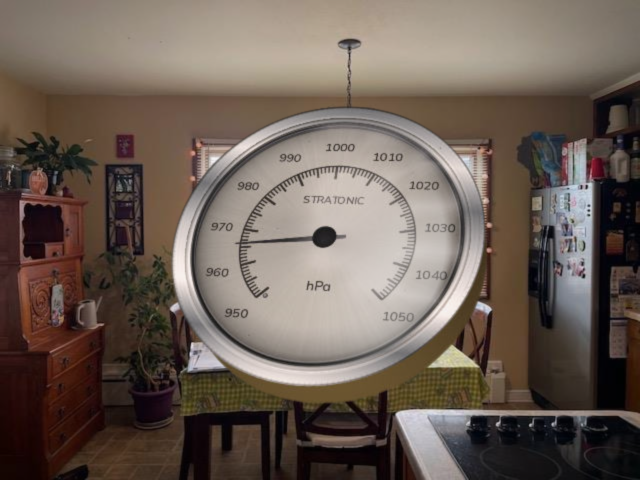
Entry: value=965 unit=hPa
